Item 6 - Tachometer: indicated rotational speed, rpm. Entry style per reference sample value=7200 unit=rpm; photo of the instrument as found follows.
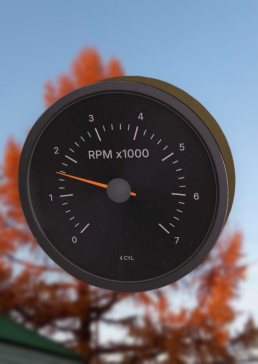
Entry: value=1600 unit=rpm
